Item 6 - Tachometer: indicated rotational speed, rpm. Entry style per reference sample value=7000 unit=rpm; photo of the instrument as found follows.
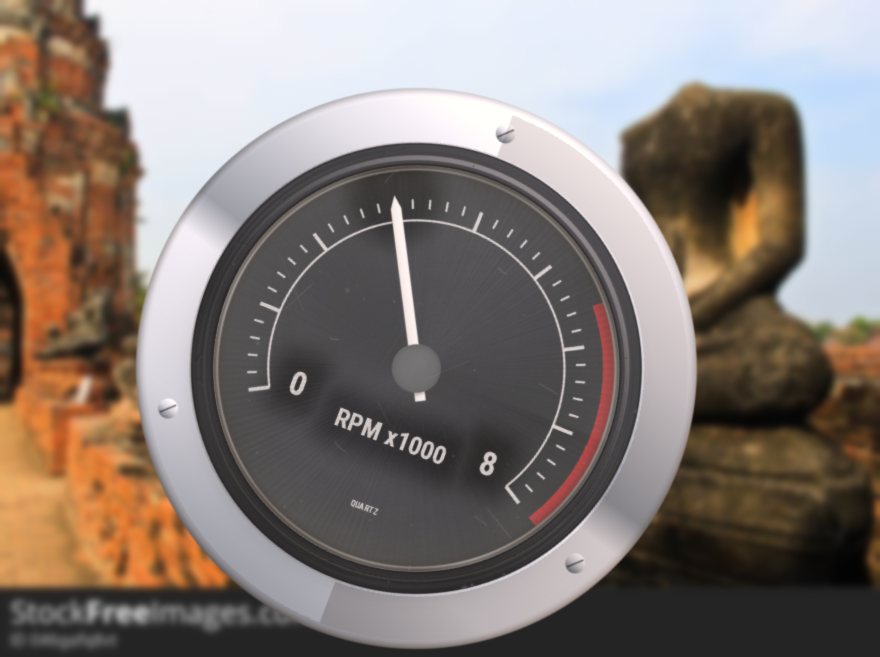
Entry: value=3000 unit=rpm
